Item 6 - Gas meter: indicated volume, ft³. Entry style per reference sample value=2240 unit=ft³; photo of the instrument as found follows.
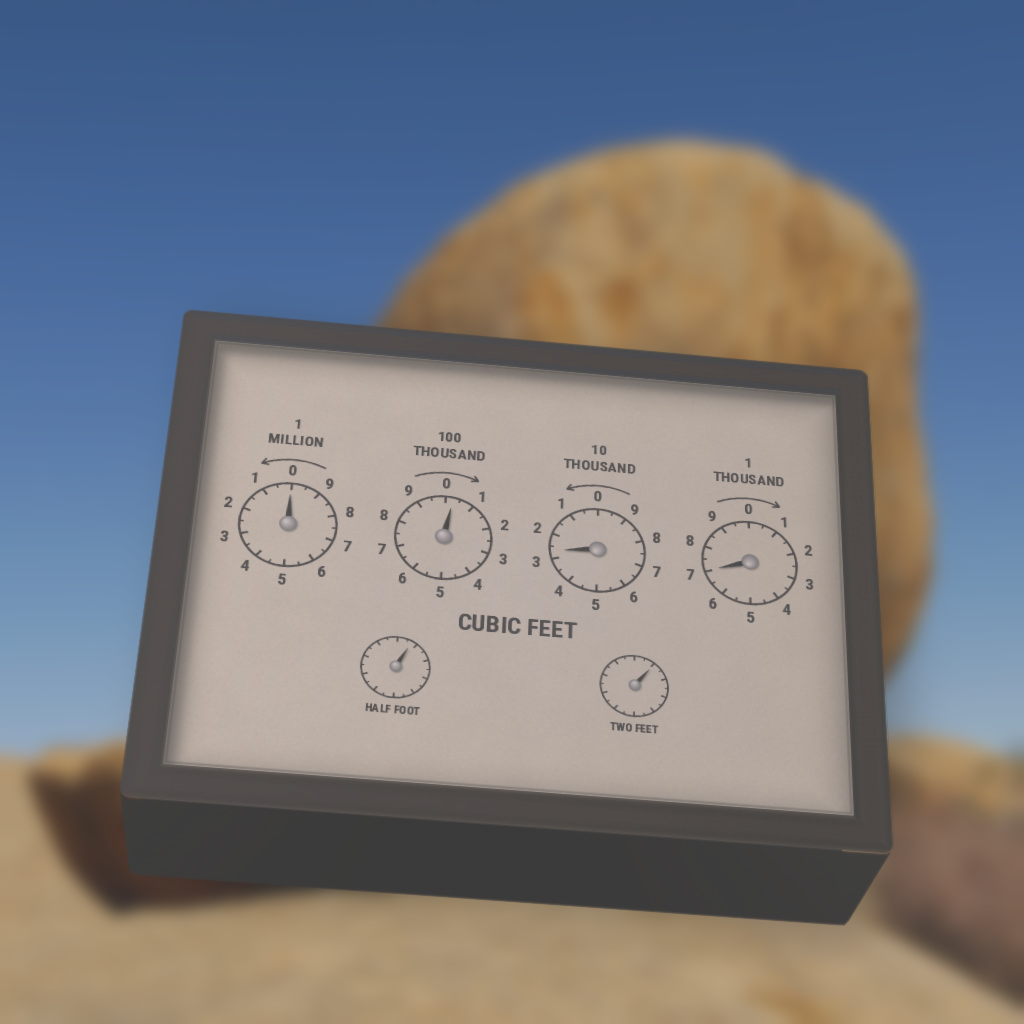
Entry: value=2700 unit=ft³
